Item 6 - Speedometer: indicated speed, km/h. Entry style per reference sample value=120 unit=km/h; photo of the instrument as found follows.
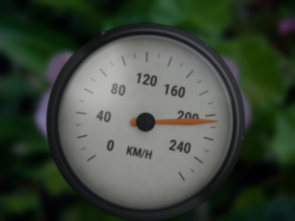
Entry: value=205 unit=km/h
